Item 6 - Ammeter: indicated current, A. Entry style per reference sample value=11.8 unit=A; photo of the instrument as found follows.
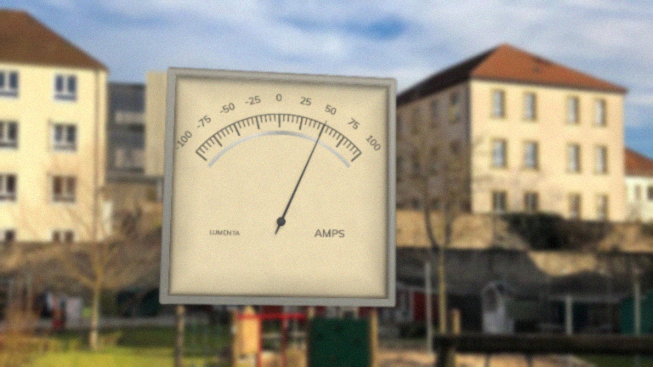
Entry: value=50 unit=A
